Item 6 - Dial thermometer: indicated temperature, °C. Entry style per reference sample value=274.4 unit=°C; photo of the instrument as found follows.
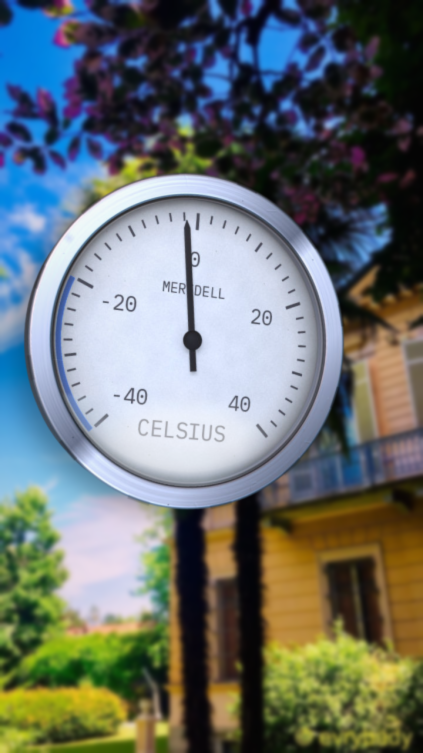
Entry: value=-2 unit=°C
